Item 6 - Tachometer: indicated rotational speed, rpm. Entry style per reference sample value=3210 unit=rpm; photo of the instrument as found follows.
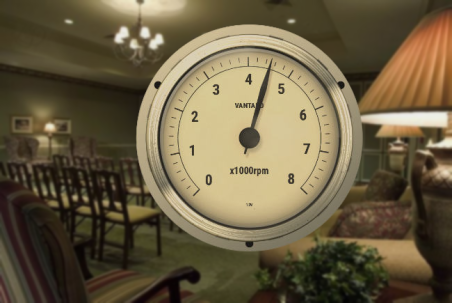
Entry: value=4500 unit=rpm
